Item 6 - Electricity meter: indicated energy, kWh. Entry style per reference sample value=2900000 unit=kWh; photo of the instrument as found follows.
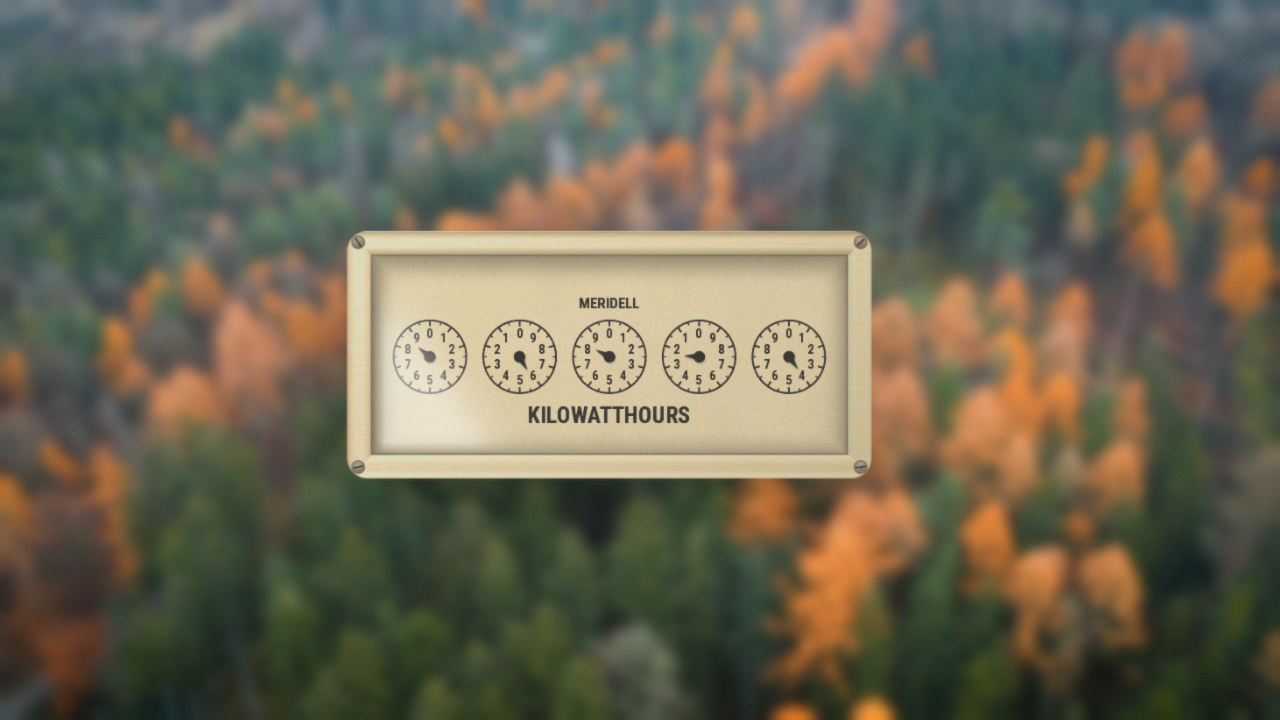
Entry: value=85824 unit=kWh
